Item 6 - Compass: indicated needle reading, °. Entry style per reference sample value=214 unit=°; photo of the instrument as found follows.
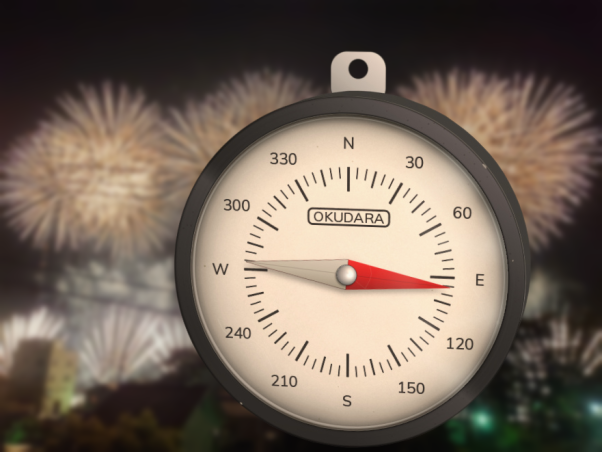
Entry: value=95 unit=°
